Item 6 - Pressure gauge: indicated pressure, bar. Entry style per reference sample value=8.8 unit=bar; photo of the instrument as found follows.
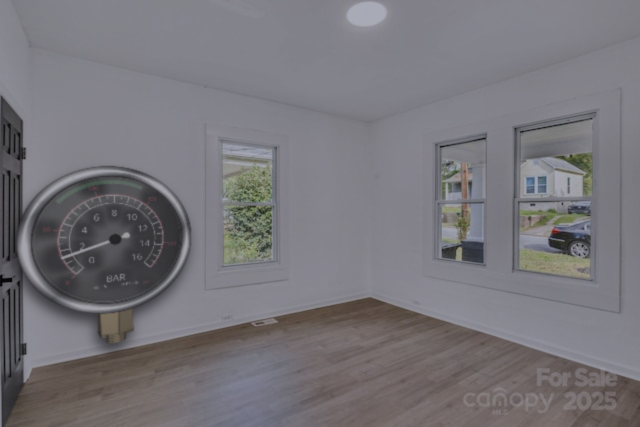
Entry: value=1.5 unit=bar
